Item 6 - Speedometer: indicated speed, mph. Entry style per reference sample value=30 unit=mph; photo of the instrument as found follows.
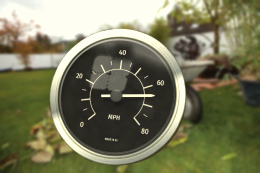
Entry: value=65 unit=mph
